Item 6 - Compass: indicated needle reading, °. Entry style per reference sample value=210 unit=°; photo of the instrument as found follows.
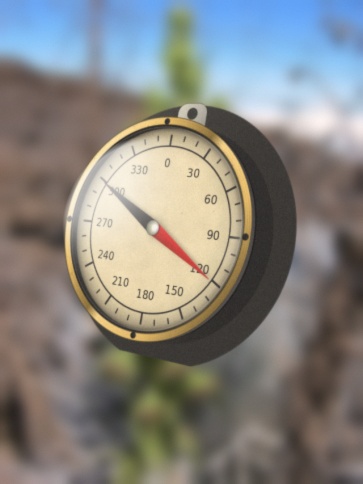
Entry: value=120 unit=°
